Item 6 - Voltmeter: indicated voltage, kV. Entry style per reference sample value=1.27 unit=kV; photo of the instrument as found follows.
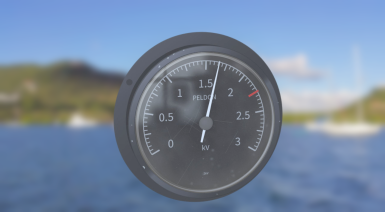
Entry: value=1.65 unit=kV
